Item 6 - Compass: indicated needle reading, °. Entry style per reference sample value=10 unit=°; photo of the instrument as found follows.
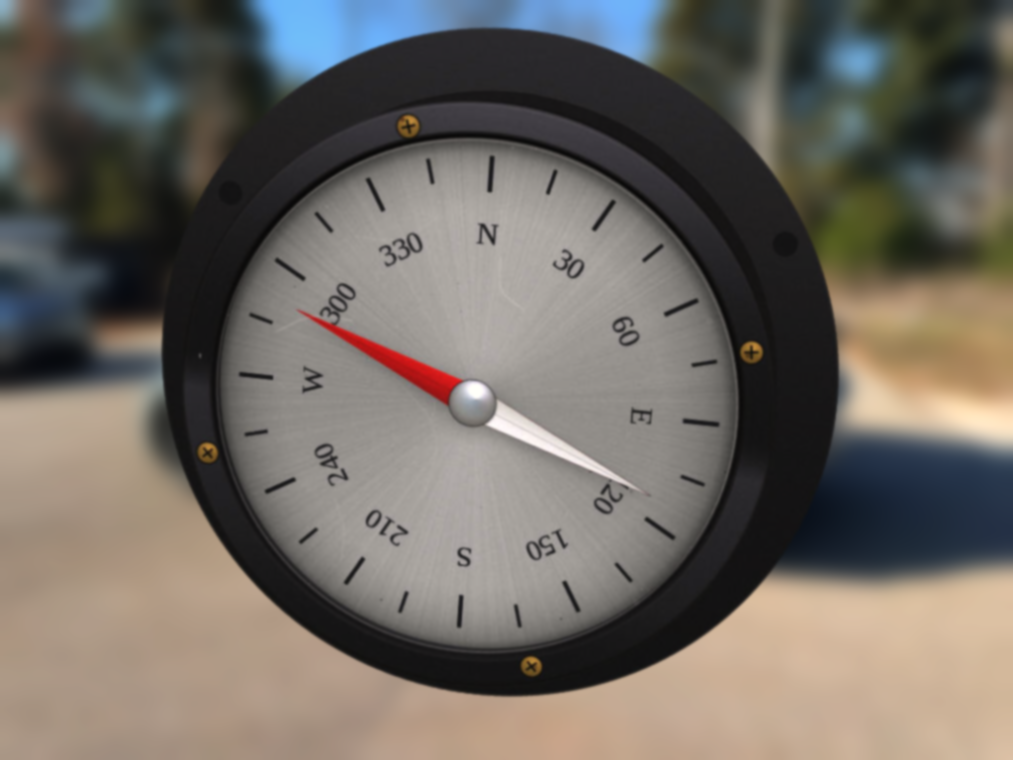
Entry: value=292.5 unit=°
